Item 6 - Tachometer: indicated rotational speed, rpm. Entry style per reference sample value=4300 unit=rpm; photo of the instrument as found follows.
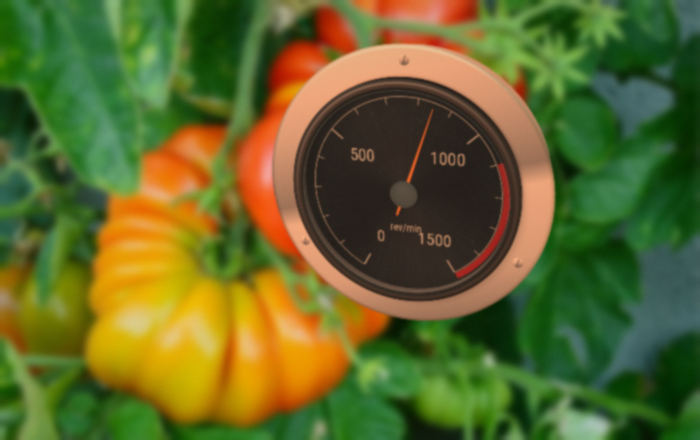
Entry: value=850 unit=rpm
